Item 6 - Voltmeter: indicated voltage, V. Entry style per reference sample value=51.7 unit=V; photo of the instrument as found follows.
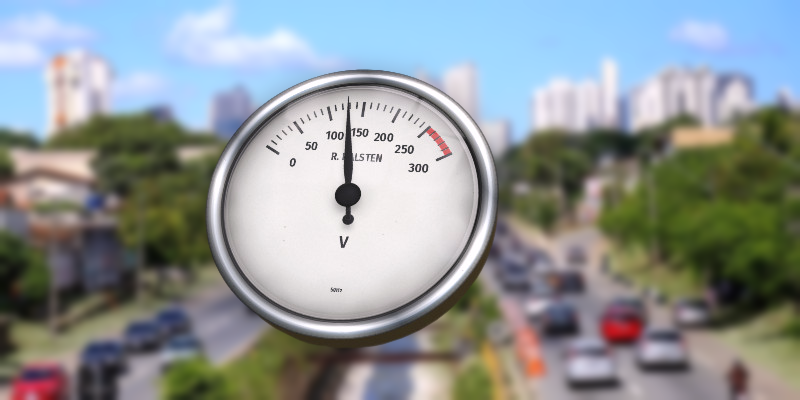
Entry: value=130 unit=V
